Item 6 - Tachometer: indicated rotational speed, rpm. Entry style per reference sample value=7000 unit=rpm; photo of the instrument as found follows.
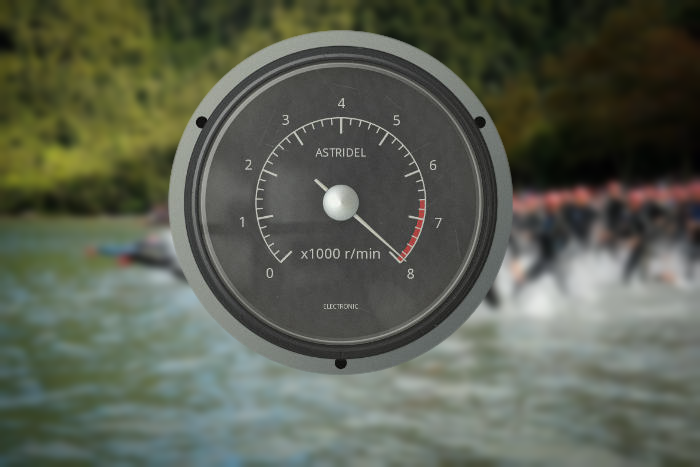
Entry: value=7900 unit=rpm
